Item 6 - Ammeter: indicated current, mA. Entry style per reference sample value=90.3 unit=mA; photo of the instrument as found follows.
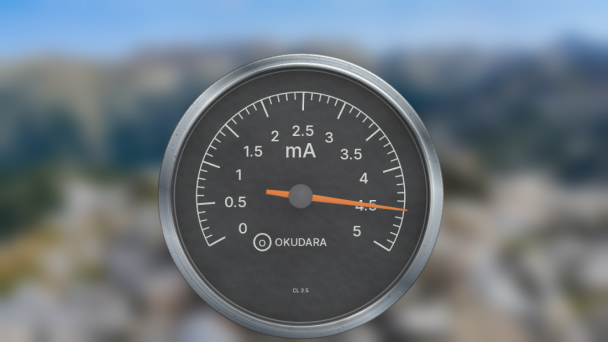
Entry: value=4.5 unit=mA
